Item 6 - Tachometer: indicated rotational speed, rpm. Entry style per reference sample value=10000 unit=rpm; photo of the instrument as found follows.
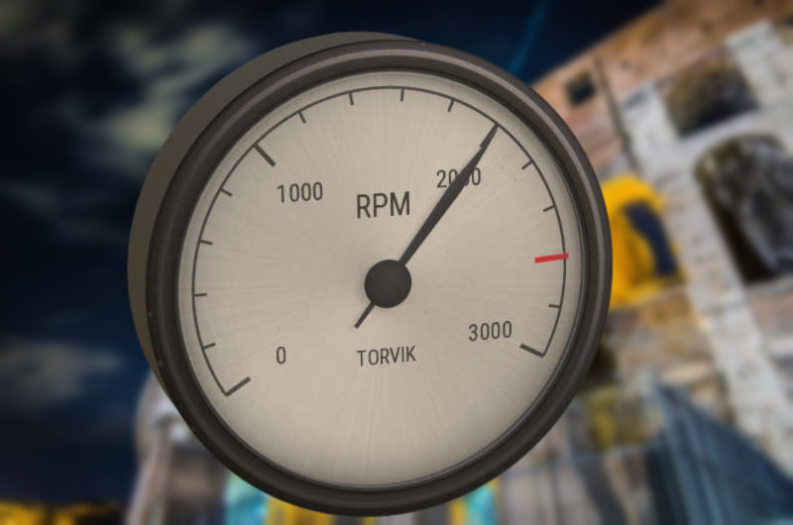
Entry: value=2000 unit=rpm
